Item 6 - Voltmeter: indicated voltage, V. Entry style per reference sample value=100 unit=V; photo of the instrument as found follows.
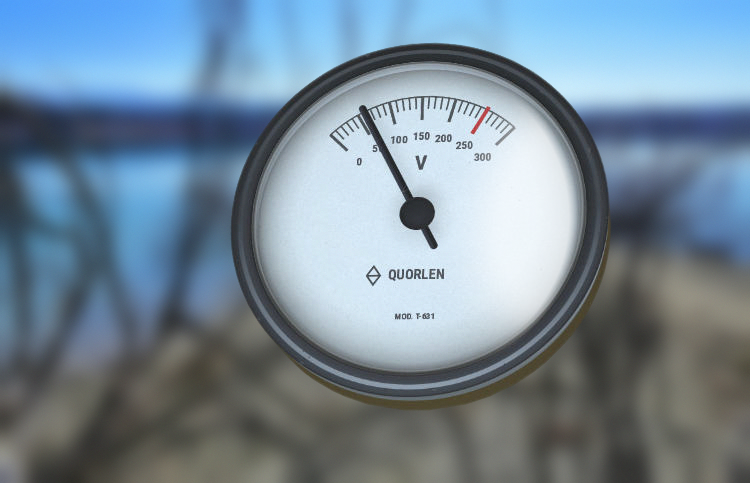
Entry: value=60 unit=V
